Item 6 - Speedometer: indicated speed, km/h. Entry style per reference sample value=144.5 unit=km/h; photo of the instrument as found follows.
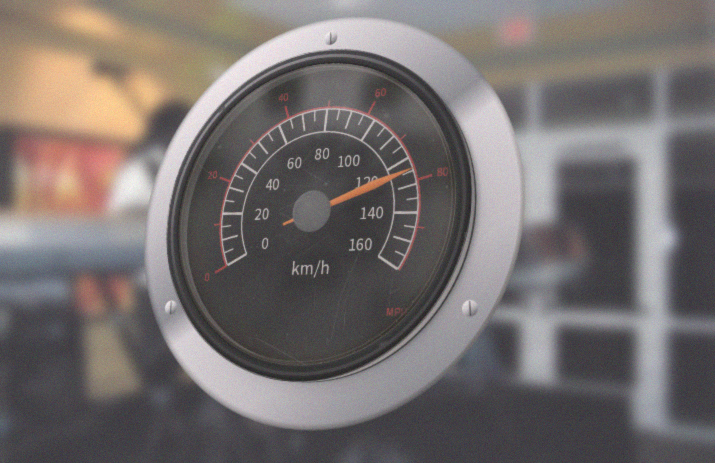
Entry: value=125 unit=km/h
